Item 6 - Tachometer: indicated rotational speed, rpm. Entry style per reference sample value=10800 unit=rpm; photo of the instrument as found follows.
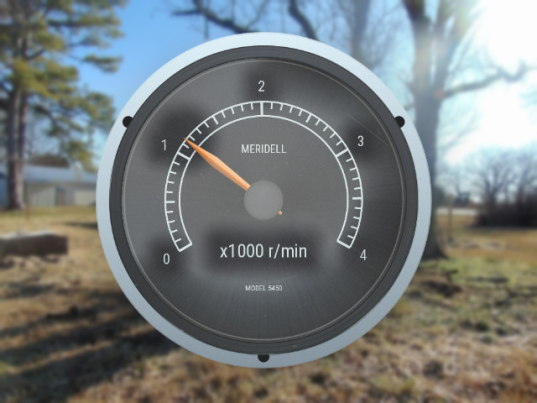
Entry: value=1150 unit=rpm
